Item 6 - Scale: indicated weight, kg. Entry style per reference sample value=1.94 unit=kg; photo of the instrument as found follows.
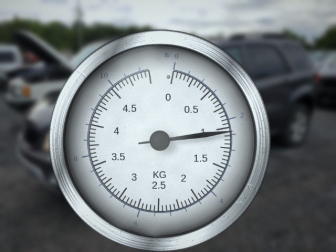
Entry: value=1.05 unit=kg
